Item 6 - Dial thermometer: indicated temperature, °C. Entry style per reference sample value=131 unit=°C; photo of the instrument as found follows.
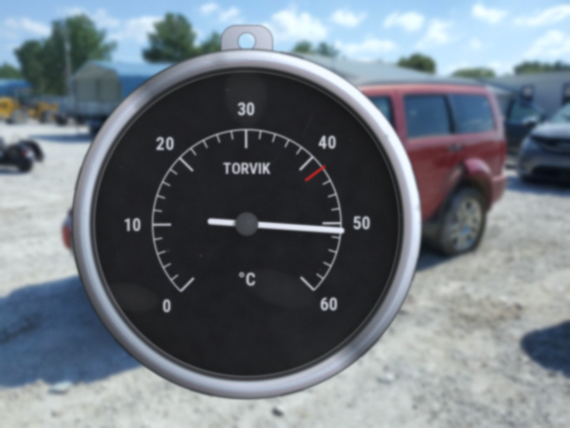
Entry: value=51 unit=°C
